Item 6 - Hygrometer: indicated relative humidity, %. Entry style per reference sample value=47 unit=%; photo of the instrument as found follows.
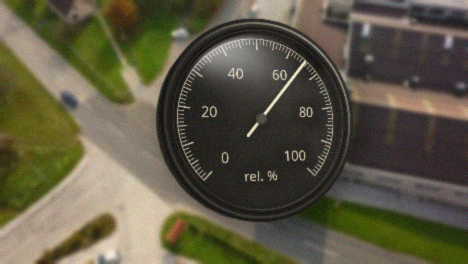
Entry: value=65 unit=%
